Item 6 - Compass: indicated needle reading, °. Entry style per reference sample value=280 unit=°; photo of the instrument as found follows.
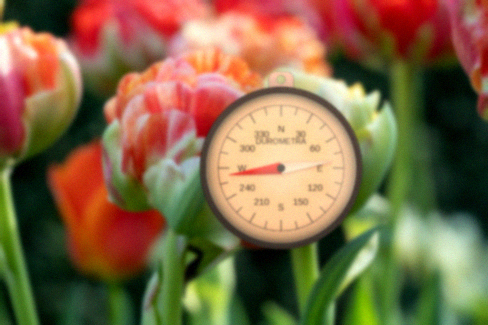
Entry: value=262.5 unit=°
